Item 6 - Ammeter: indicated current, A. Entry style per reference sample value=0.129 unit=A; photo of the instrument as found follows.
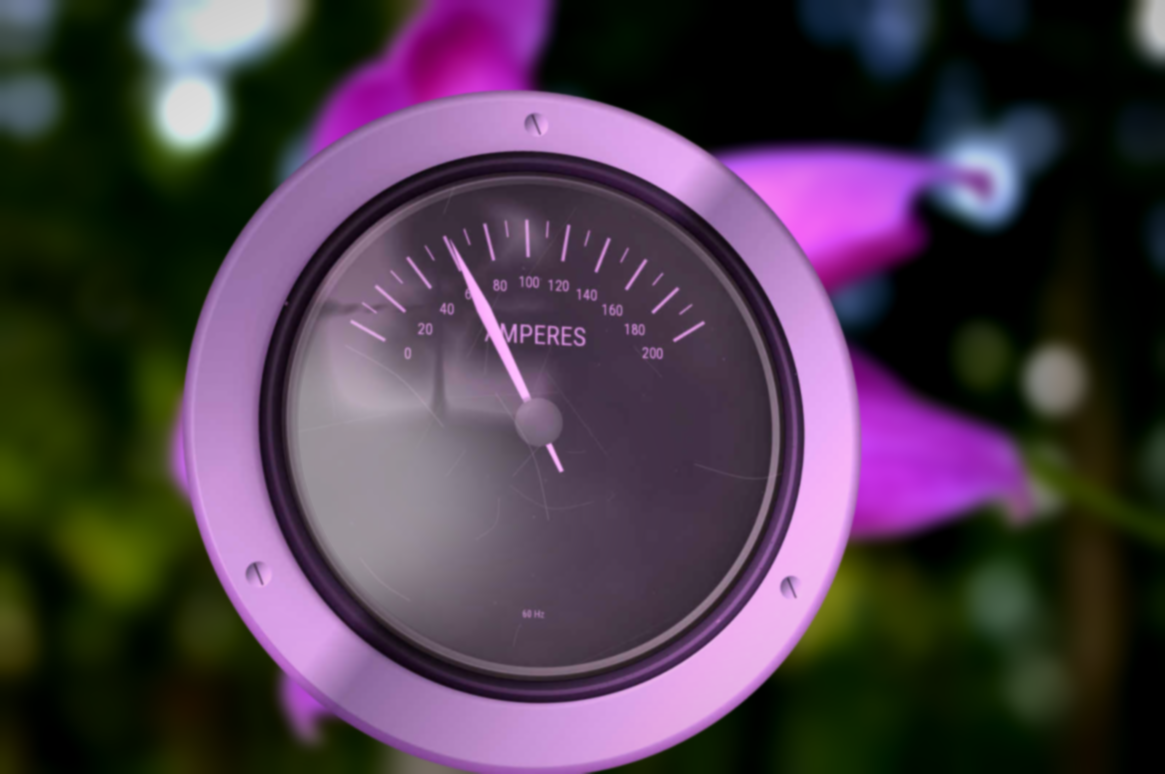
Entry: value=60 unit=A
